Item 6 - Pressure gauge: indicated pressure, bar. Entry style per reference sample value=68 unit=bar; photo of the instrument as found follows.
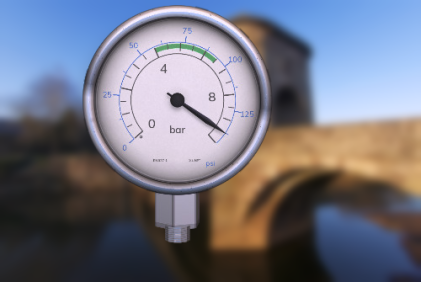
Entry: value=9.5 unit=bar
